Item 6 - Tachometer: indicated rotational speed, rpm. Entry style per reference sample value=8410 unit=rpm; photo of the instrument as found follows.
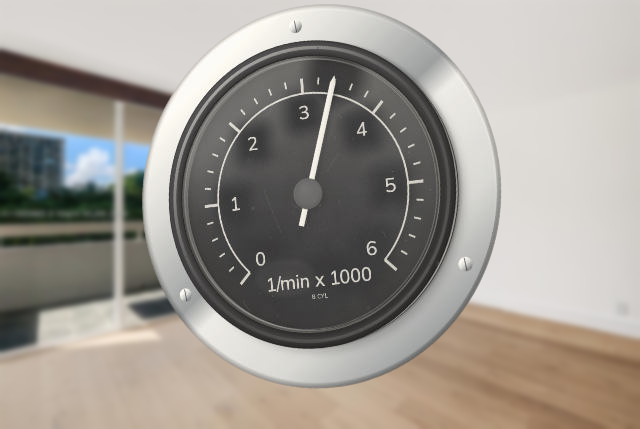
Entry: value=3400 unit=rpm
